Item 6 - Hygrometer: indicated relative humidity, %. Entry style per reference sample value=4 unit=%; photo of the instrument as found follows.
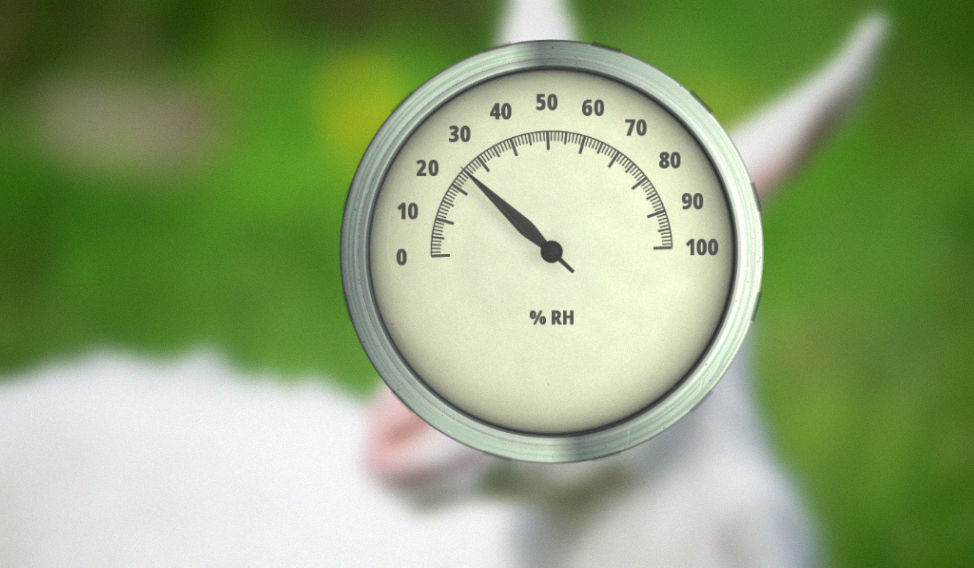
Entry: value=25 unit=%
